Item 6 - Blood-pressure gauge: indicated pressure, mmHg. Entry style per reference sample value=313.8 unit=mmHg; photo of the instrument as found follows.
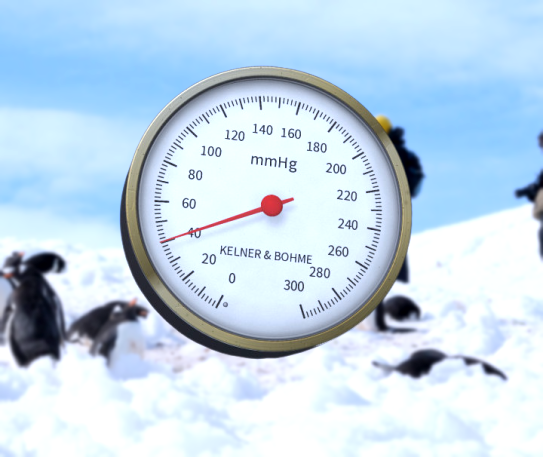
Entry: value=40 unit=mmHg
